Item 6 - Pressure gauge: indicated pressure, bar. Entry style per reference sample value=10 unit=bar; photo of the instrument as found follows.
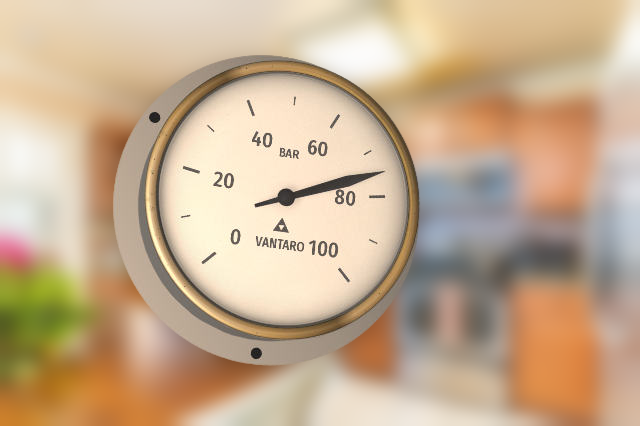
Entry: value=75 unit=bar
